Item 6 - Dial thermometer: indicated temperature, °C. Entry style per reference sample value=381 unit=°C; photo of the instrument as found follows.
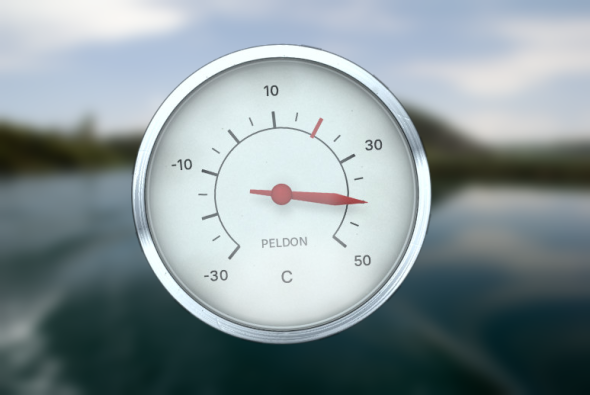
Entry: value=40 unit=°C
